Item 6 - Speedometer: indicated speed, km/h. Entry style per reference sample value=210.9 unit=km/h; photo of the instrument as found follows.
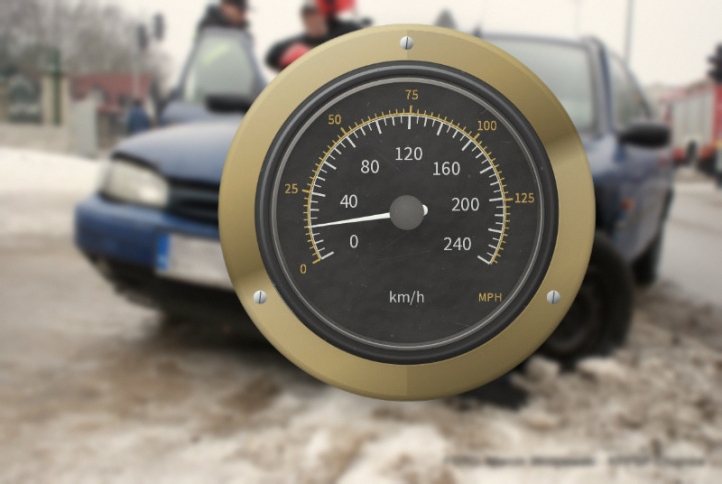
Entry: value=20 unit=km/h
